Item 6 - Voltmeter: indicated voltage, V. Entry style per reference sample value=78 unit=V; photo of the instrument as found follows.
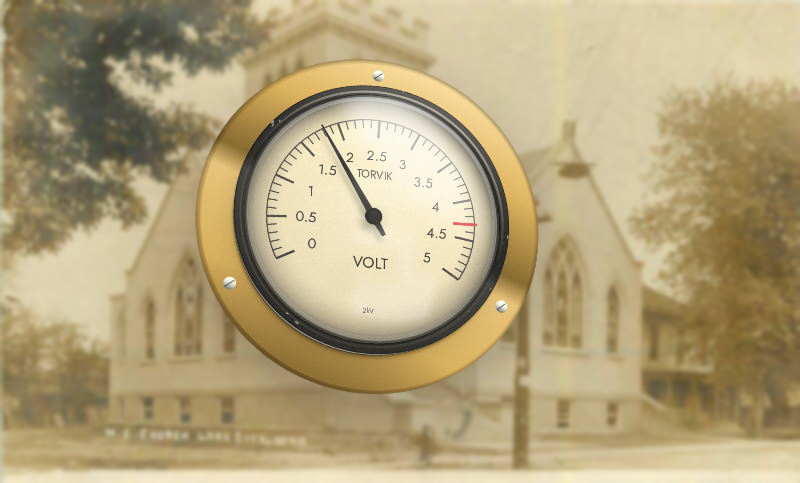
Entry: value=1.8 unit=V
